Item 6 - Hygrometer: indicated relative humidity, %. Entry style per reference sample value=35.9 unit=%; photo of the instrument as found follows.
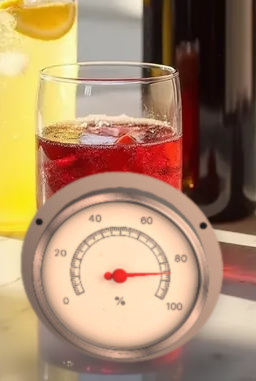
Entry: value=85 unit=%
